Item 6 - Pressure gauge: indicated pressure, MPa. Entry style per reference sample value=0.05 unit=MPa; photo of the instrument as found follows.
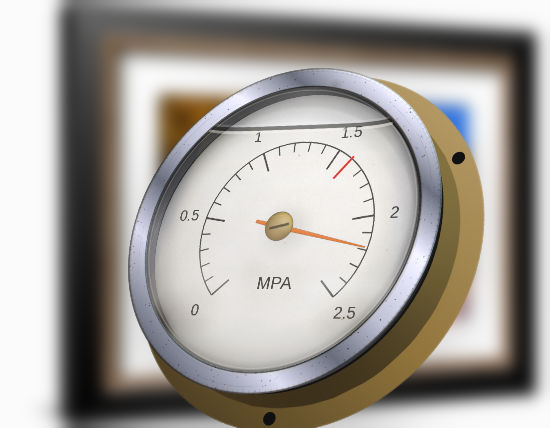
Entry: value=2.2 unit=MPa
